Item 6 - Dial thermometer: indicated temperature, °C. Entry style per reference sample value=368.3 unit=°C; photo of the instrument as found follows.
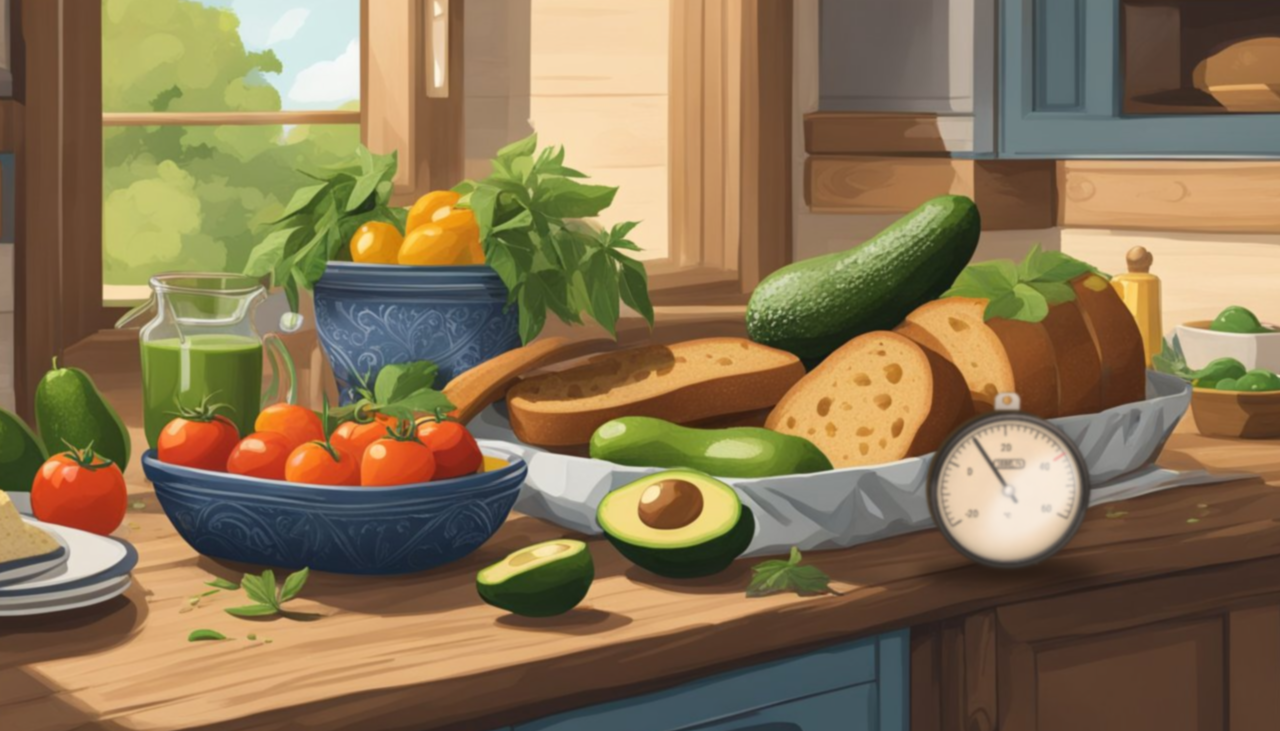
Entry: value=10 unit=°C
